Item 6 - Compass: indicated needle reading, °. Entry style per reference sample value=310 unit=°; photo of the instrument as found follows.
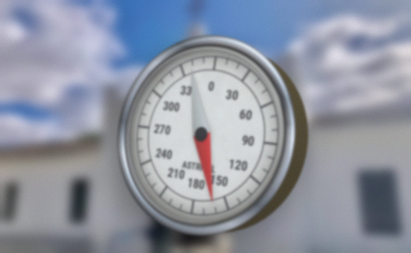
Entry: value=160 unit=°
